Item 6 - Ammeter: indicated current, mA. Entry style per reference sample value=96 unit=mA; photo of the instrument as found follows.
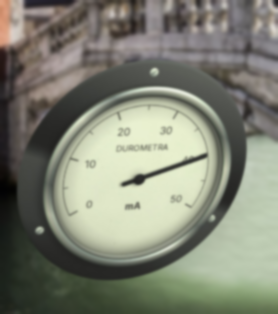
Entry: value=40 unit=mA
